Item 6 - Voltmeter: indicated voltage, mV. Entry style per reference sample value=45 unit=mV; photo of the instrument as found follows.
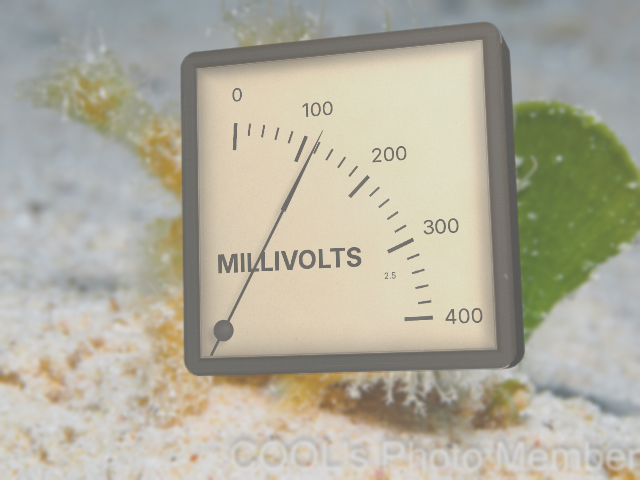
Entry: value=120 unit=mV
